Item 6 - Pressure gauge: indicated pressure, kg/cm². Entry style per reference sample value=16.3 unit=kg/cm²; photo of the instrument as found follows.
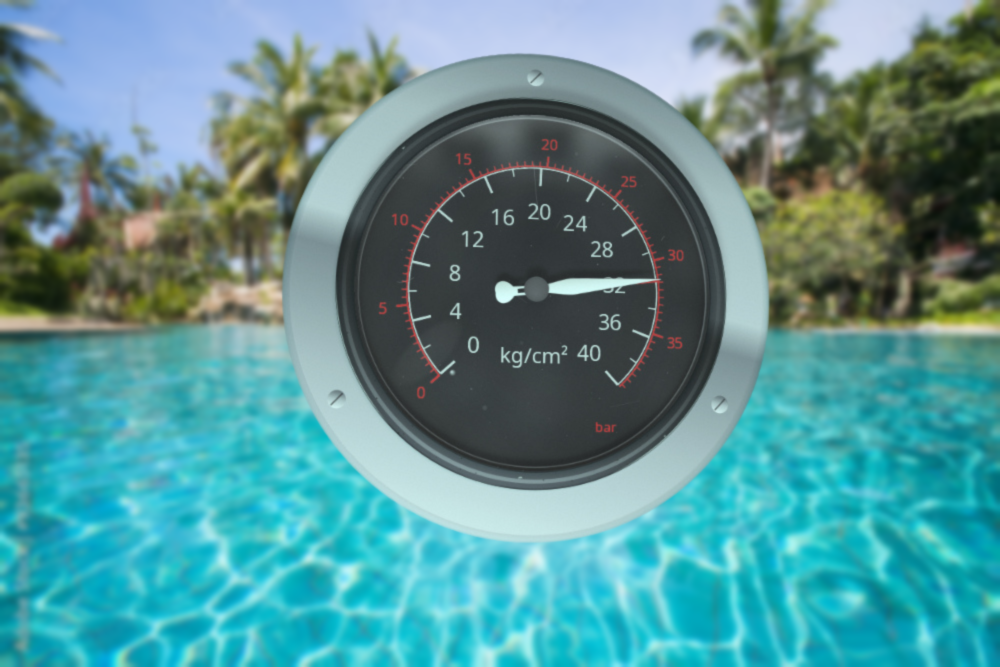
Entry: value=32 unit=kg/cm²
